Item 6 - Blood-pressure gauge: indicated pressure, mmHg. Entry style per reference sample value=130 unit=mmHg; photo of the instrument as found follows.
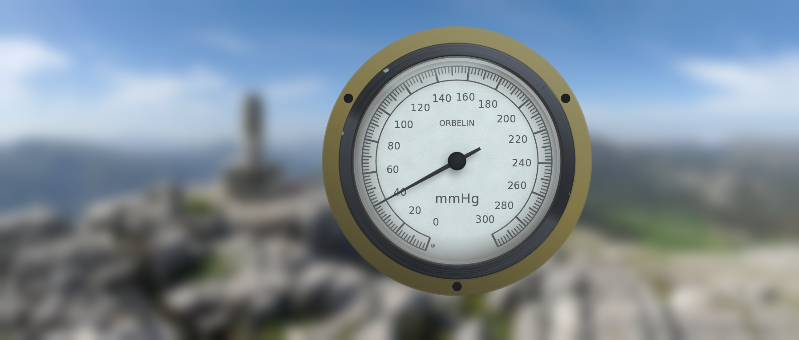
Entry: value=40 unit=mmHg
